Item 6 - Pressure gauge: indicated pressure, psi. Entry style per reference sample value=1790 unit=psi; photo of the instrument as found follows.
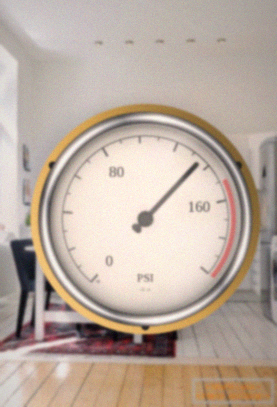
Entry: value=135 unit=psi
